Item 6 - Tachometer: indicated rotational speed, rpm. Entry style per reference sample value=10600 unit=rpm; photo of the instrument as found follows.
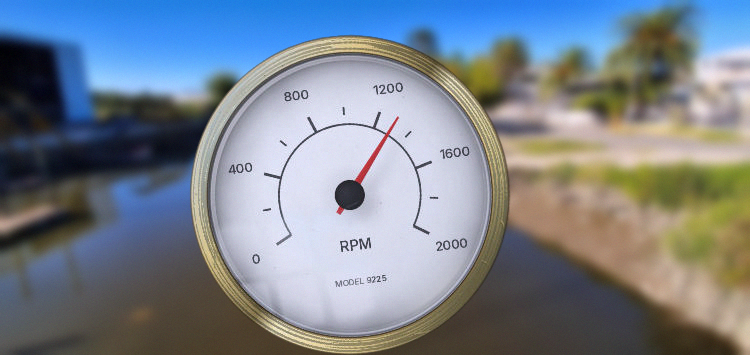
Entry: value=1300 unit=rpm
